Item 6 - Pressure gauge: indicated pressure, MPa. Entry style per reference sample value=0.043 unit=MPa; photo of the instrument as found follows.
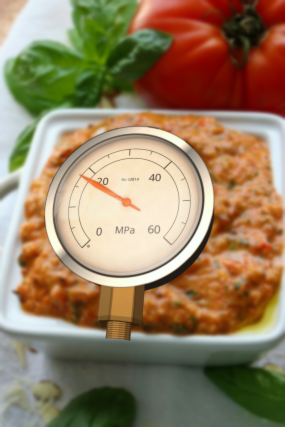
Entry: value=17.5 unit=MPa
